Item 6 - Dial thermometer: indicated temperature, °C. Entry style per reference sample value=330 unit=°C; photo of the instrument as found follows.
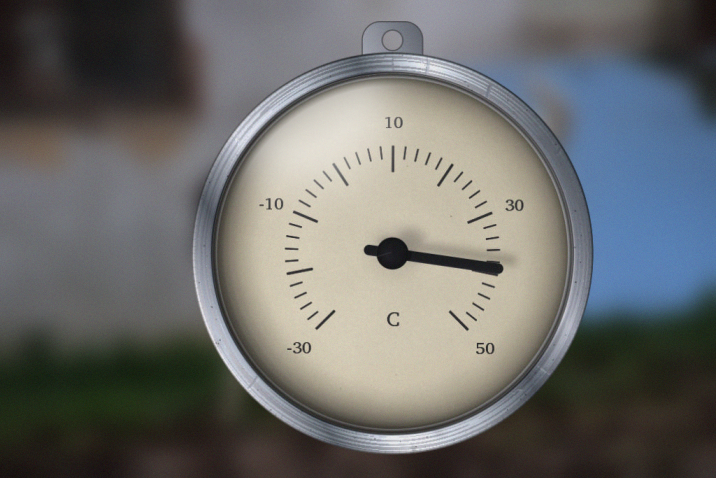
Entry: value=39 unit=°C
